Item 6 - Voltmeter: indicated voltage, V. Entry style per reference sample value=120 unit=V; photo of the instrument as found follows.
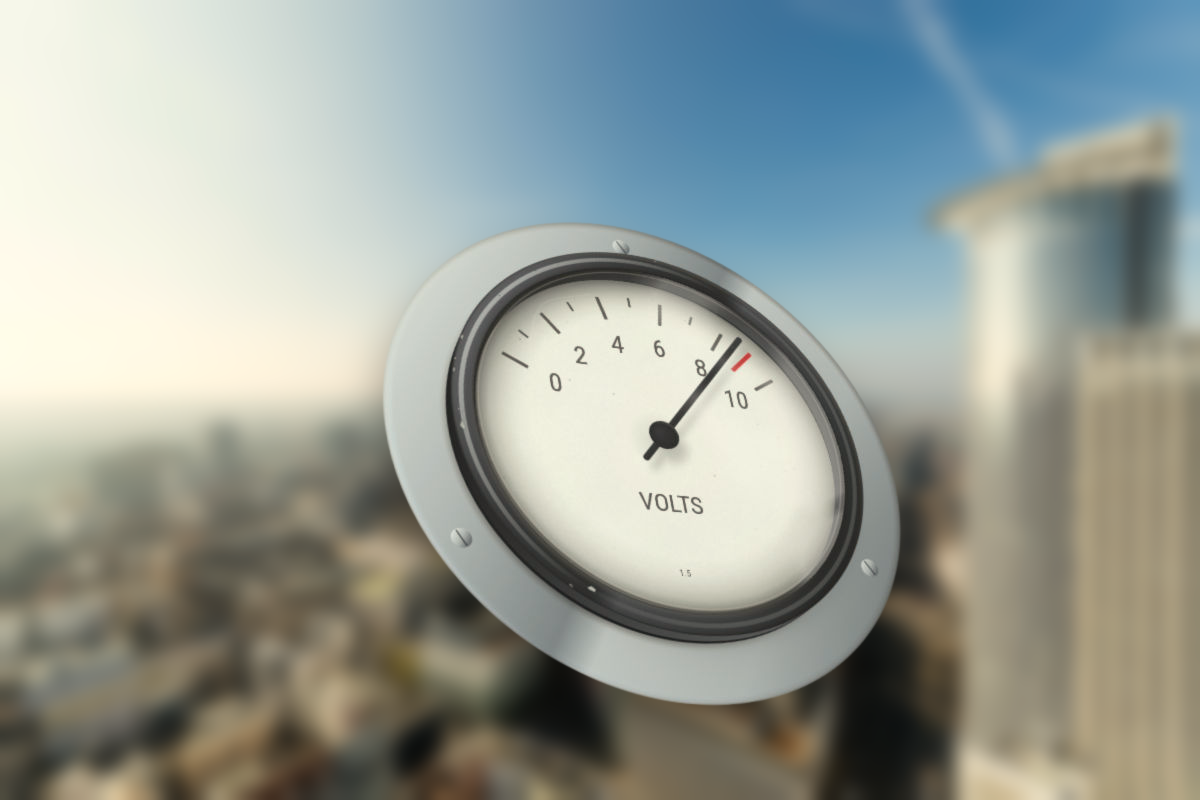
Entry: value=8.5 unit=V
